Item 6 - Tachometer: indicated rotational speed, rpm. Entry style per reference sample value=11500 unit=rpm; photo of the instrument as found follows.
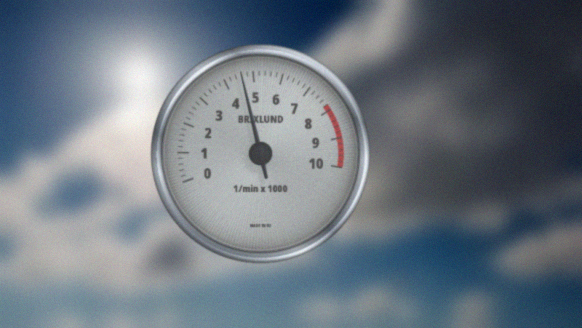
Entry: value=4600 unit=rpm
